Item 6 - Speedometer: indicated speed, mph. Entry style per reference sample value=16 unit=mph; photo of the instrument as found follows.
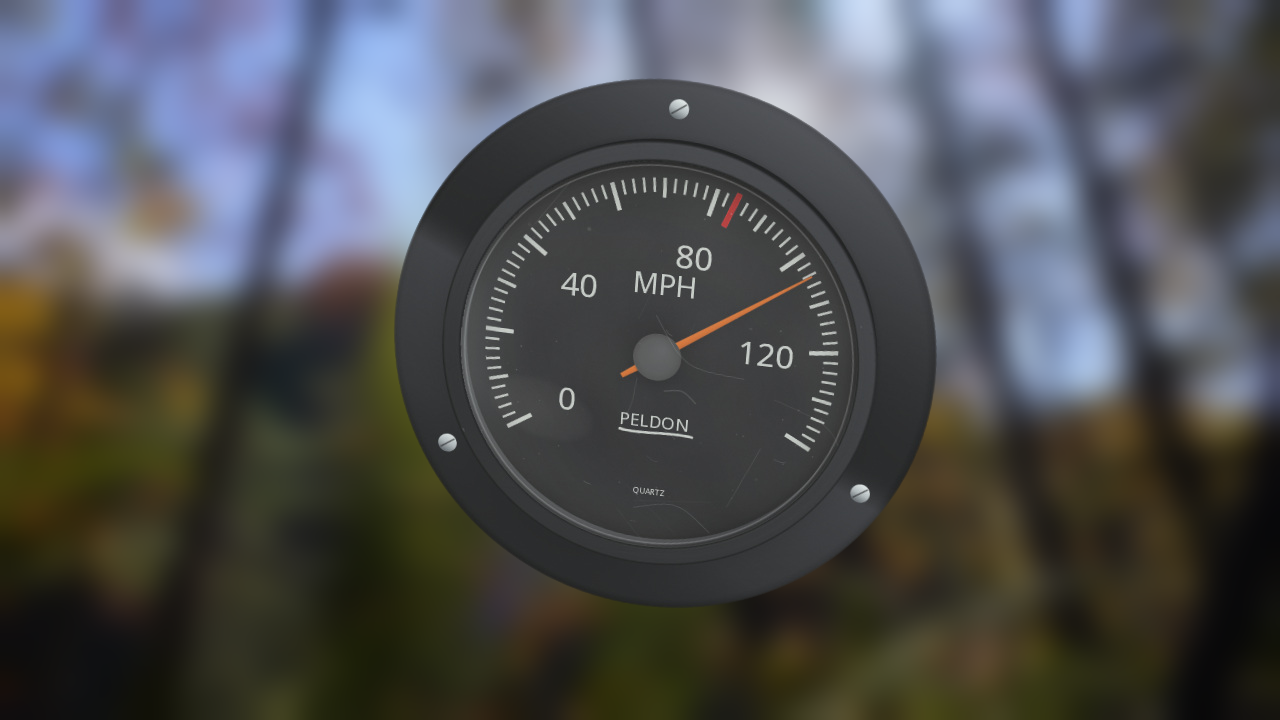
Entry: value=104 unit=mph
